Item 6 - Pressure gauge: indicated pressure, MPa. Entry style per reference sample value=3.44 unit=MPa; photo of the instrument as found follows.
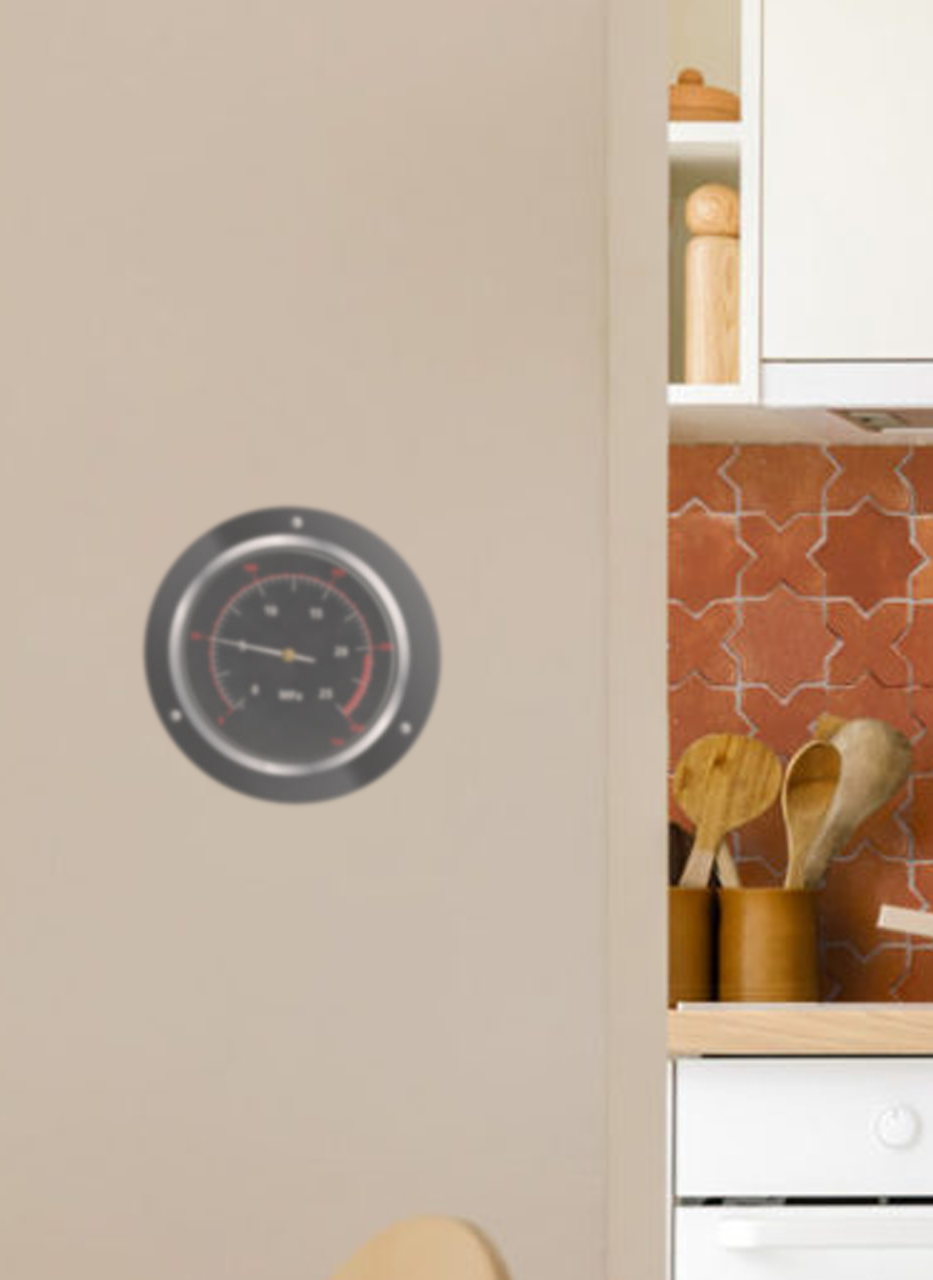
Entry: value=5 unit=MPa
